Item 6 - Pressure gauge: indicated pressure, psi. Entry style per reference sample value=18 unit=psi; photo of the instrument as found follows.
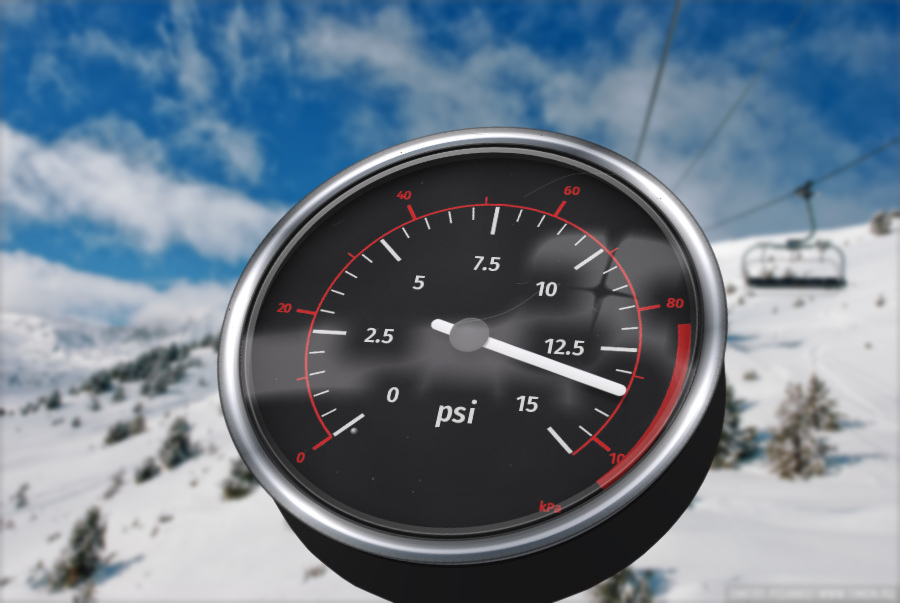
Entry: value=13.5 unit=psi
